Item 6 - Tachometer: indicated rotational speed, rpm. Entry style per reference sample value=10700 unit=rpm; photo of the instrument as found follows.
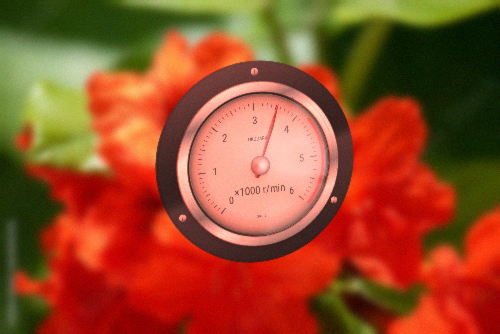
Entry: value=3500 unit=rpm
